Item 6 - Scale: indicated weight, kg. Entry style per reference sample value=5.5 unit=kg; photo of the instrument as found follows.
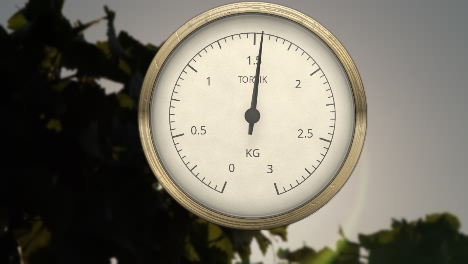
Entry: value=1.55 unit=kg
